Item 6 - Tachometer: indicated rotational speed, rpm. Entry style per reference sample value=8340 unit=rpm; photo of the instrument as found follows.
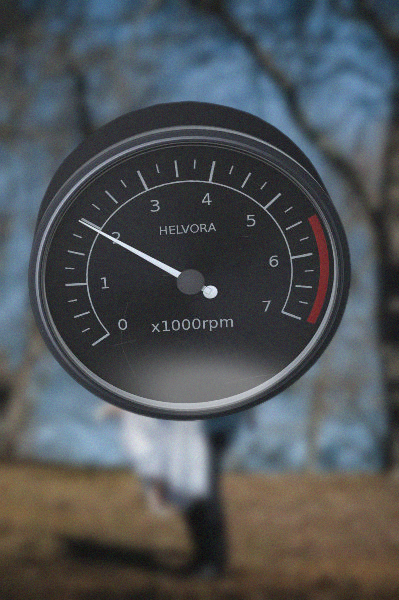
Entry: value=2000 unit=rpm
